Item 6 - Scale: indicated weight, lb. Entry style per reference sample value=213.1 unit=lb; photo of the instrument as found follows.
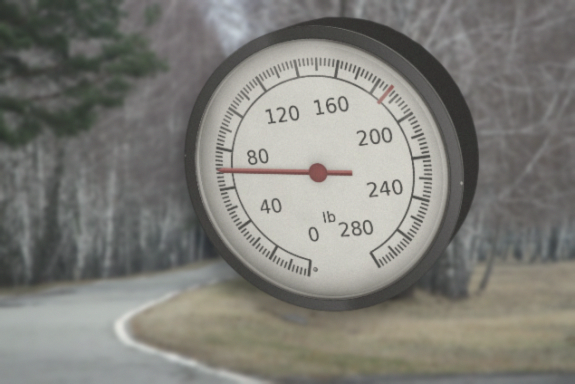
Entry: value=70 unit=lb
